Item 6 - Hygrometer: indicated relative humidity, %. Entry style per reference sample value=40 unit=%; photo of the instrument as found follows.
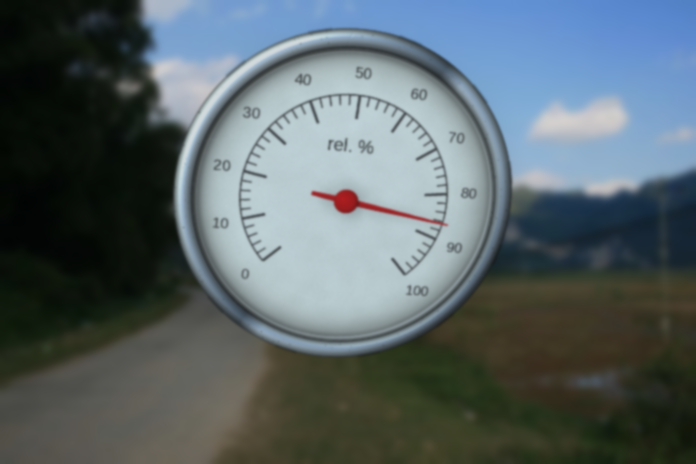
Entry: value=86 unit=%
